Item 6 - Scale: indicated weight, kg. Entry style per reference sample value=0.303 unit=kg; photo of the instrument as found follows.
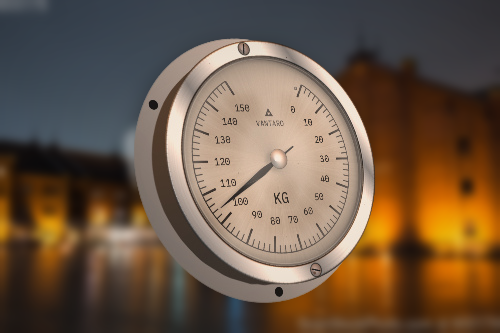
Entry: value=104 unit=kg
